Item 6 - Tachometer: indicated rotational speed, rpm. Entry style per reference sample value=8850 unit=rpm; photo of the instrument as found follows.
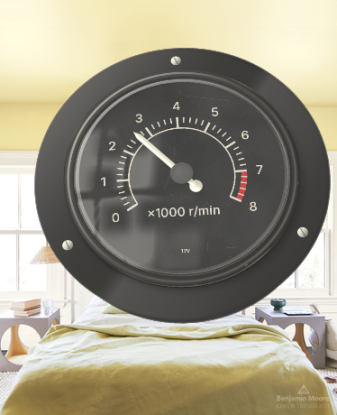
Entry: value=2600 unit=rpm
